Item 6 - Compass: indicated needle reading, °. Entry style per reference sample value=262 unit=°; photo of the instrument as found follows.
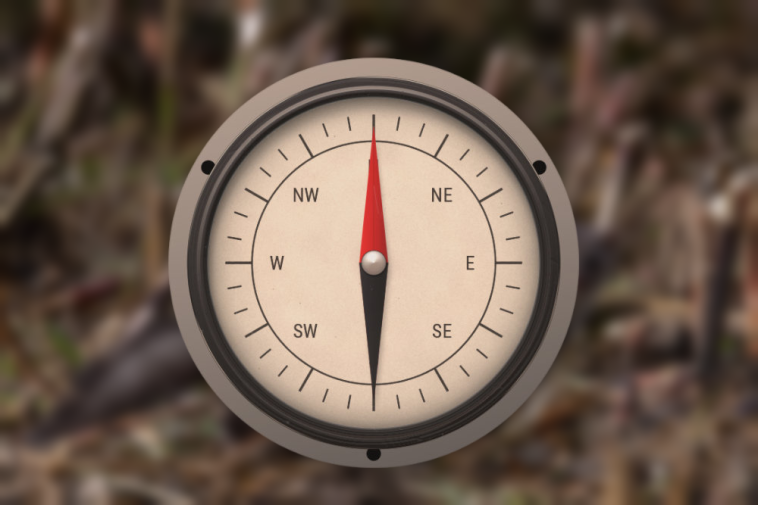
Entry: value=0 unit=°
